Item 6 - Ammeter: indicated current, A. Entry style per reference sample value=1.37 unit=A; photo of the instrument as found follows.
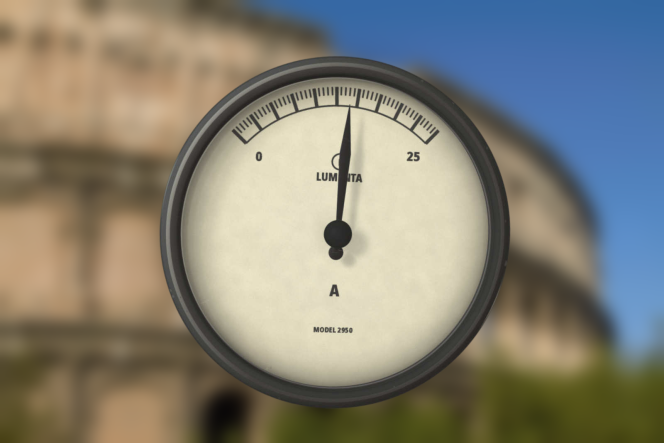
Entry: value=14 unit=A
